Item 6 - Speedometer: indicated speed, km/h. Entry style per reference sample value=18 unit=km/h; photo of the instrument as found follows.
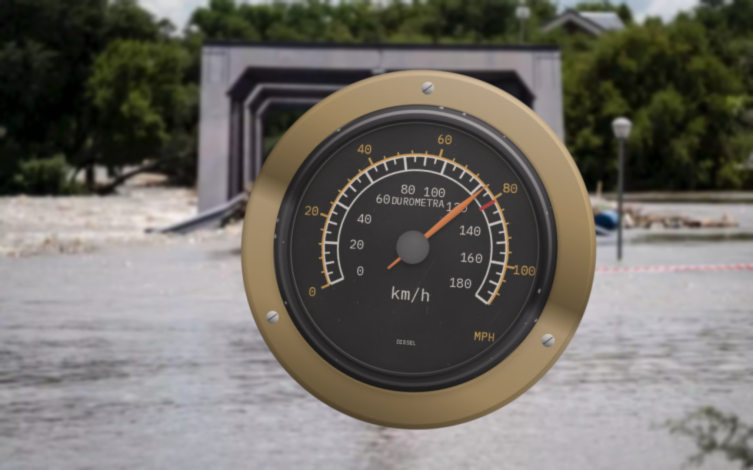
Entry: value=122.5 unit=km/h
